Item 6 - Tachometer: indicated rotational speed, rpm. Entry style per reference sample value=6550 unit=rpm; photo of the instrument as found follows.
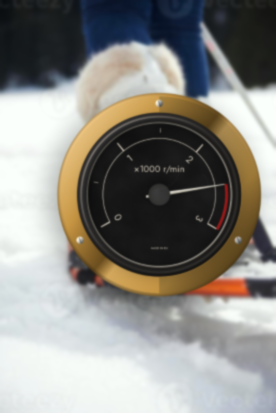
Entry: value=2500 unit=rpm
